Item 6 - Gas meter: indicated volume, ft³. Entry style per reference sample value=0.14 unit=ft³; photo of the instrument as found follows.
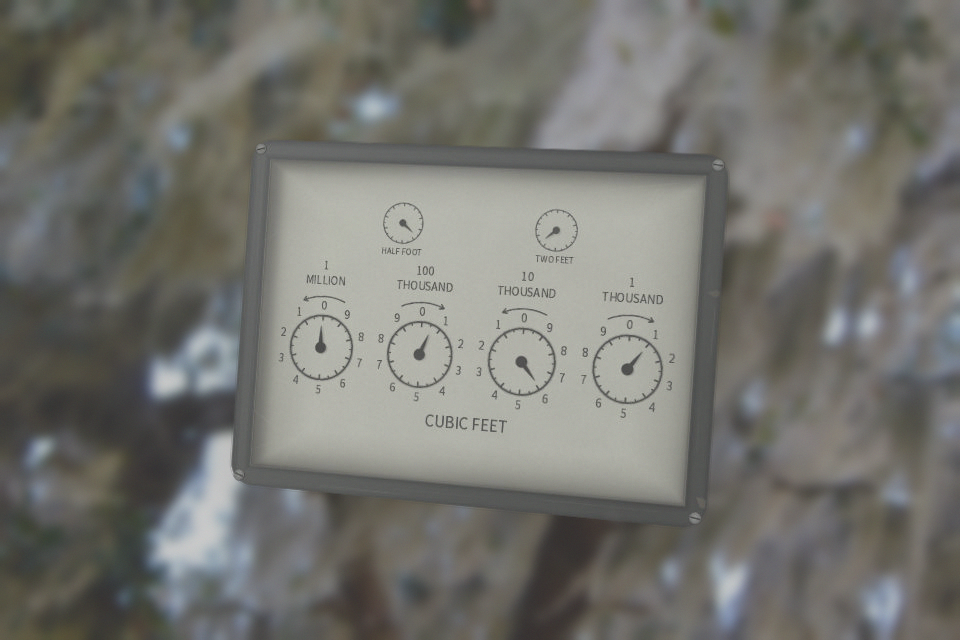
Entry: value=6100 unit=ft³
